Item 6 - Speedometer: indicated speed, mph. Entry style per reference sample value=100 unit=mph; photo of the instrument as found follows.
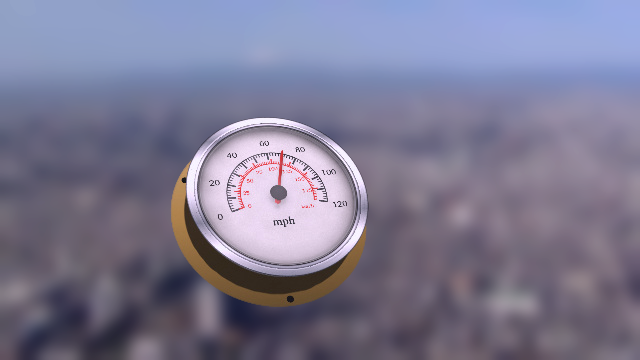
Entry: value=70 unit=mph
